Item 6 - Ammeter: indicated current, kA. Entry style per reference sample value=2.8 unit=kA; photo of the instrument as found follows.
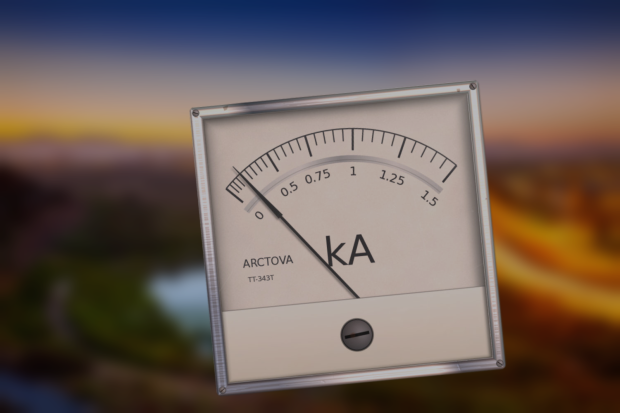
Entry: value=0.25 unit=kA
